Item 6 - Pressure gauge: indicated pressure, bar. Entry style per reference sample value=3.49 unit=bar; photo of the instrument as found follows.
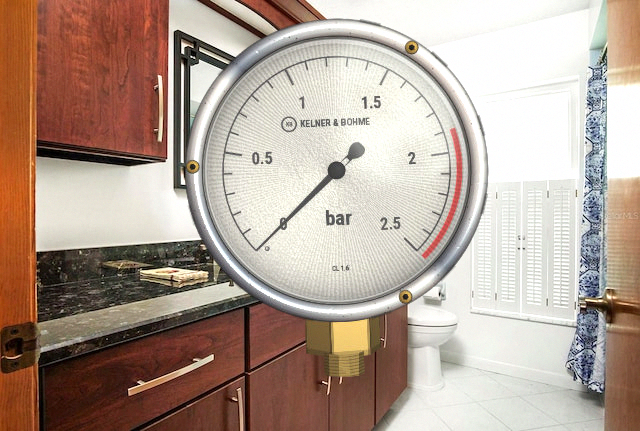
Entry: value=0 unit=bar
